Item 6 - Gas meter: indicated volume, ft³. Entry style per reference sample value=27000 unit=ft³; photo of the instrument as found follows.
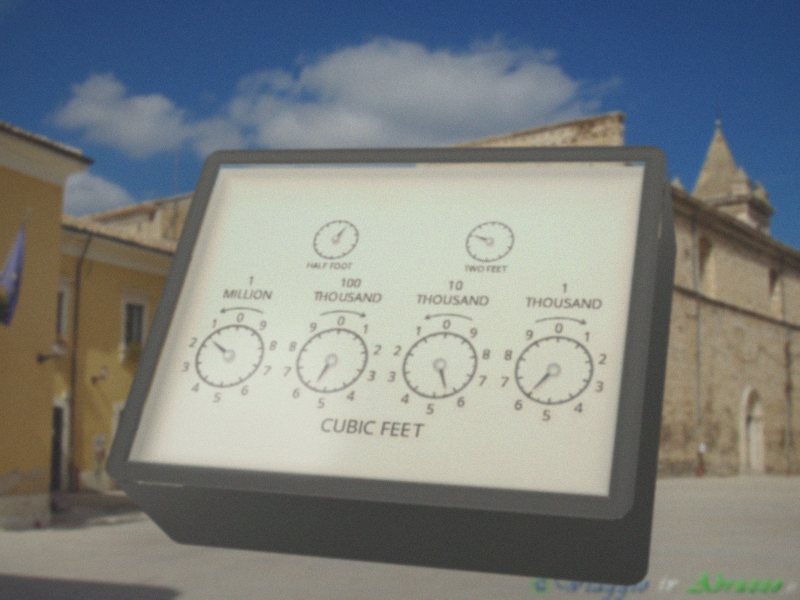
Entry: value=155600 unit=ft³
